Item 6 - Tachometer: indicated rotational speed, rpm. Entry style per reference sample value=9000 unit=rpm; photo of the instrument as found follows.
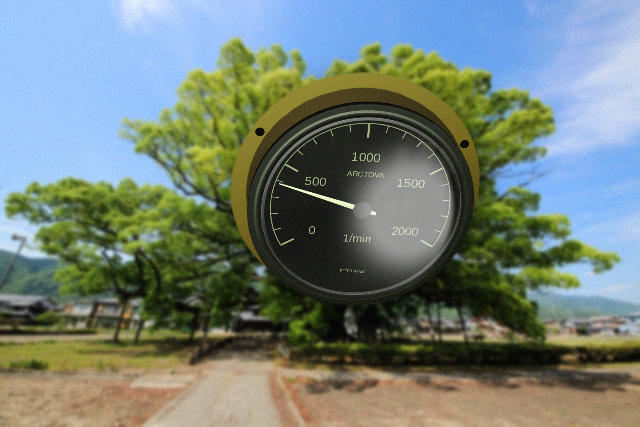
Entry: value=400 unit=rpm
